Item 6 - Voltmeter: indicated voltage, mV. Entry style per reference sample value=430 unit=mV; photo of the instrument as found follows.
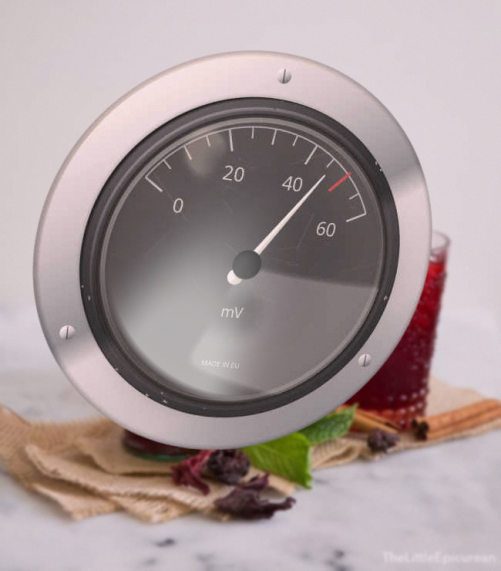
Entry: value=45 unit=mV
